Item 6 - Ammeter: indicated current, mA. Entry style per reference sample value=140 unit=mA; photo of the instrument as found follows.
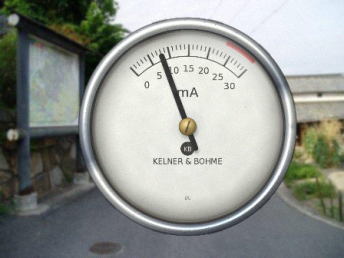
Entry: value=8 unit=mA
